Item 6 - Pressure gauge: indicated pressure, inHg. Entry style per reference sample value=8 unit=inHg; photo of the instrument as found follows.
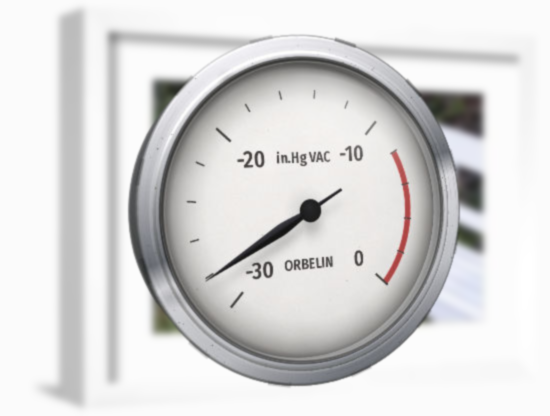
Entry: value=-28 unit=inHg
